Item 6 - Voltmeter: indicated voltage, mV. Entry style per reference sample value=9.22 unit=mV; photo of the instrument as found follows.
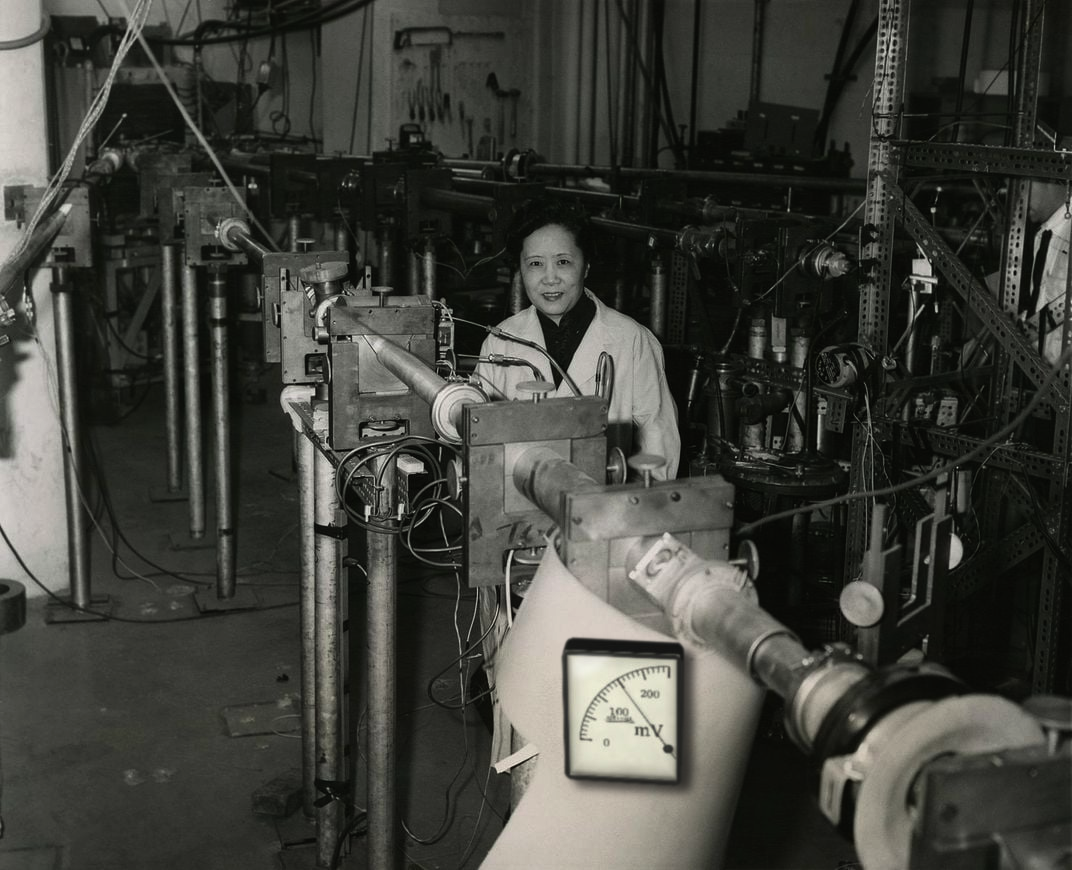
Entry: value=150 unit=mV
